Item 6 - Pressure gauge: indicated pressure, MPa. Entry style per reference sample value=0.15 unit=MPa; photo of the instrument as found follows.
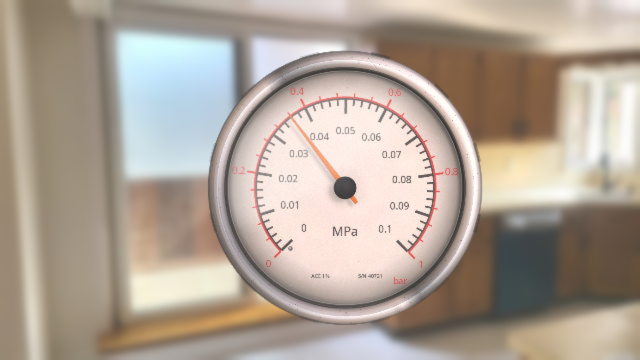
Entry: value=0.036 unit=MPa
